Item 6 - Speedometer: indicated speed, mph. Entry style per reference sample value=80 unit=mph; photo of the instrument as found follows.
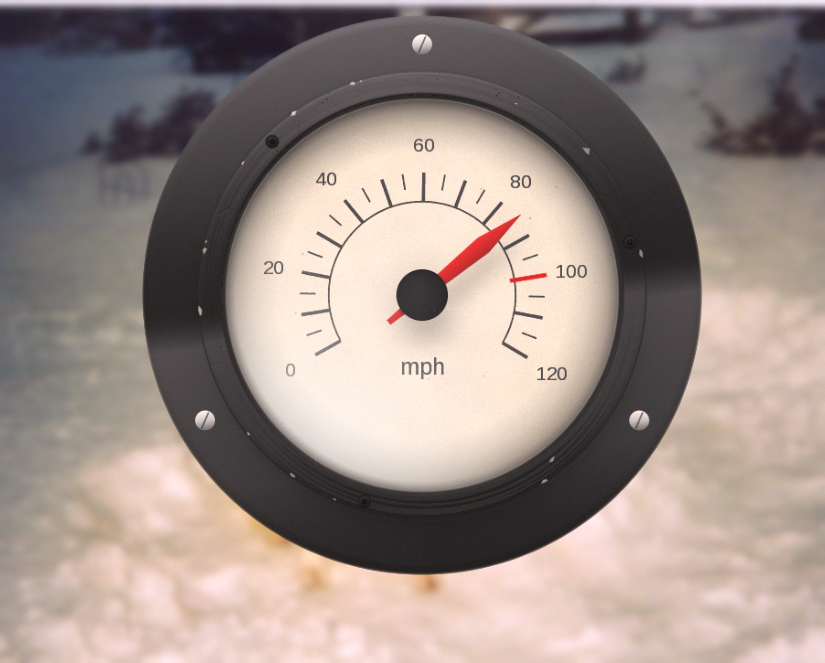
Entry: value=85 unit=mph
